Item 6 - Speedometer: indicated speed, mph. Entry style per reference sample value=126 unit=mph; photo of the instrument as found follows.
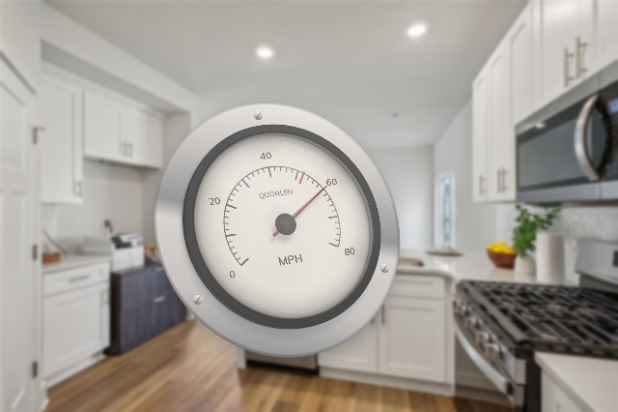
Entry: value=60 unit=mph
